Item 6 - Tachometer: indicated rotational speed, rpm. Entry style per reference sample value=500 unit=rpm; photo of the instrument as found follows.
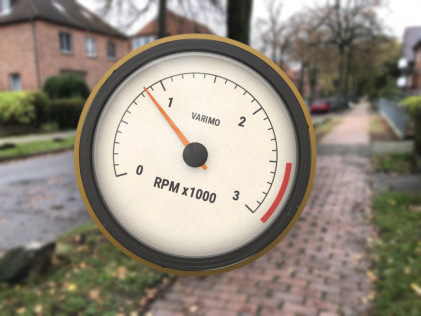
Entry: value=850 unit=rpm
